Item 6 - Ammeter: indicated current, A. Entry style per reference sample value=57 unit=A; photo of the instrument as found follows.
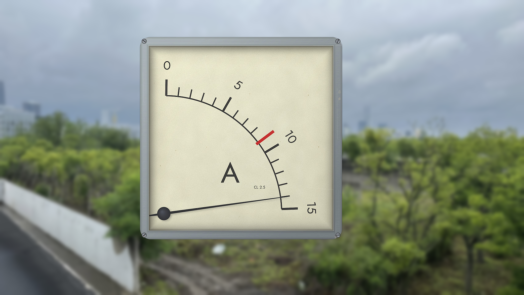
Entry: value=14 unit=A
